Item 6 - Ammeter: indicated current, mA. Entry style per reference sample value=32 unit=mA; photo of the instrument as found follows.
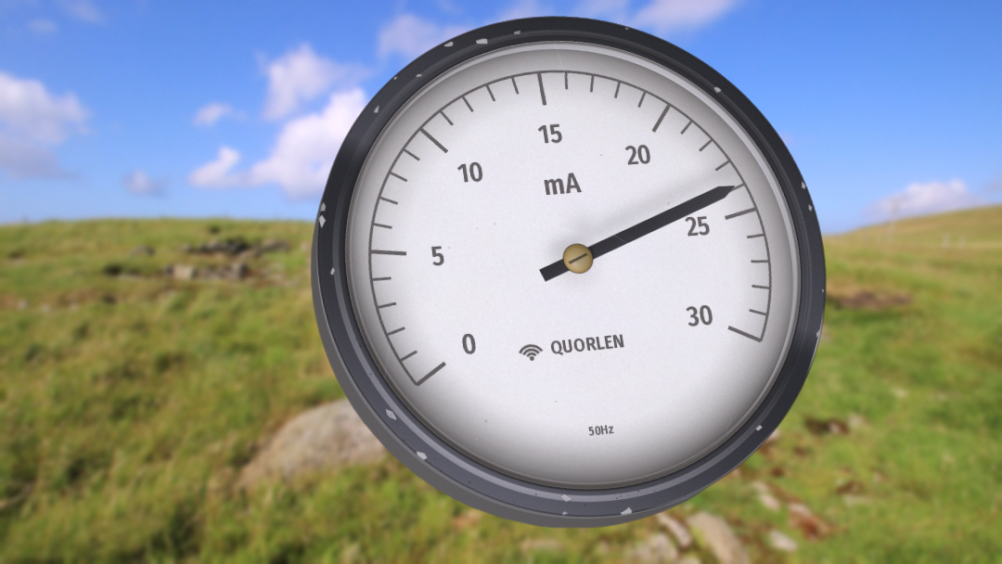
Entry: value=24 unit=mA
